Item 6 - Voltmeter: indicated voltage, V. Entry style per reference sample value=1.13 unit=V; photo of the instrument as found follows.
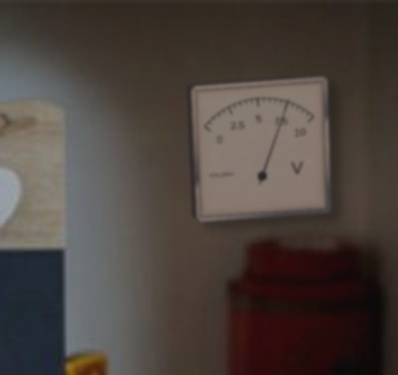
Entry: value=7.5 unit=V
